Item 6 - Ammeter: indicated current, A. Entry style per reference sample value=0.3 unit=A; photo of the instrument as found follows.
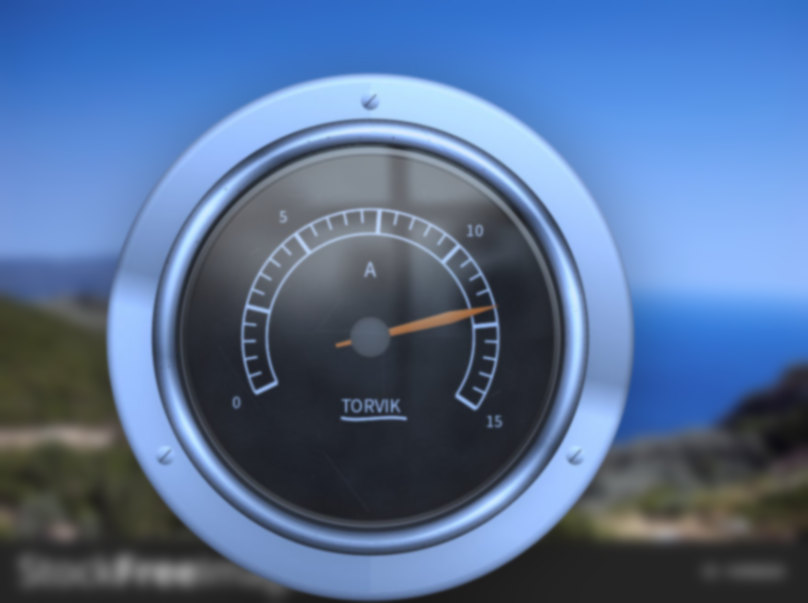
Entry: value=12 unit=A
